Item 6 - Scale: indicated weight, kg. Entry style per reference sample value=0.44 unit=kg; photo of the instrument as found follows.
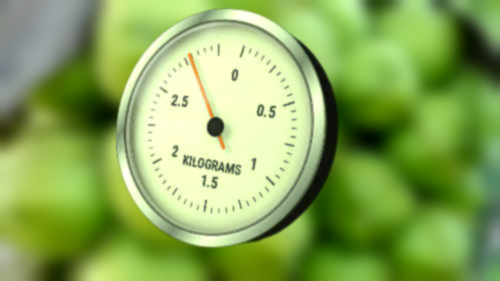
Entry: value=2.8 unit=kg
